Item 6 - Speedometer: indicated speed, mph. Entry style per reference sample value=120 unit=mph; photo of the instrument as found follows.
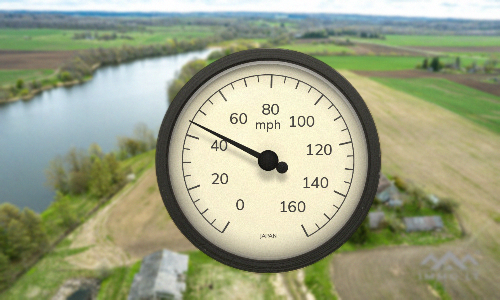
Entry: value=45 unit=mph
